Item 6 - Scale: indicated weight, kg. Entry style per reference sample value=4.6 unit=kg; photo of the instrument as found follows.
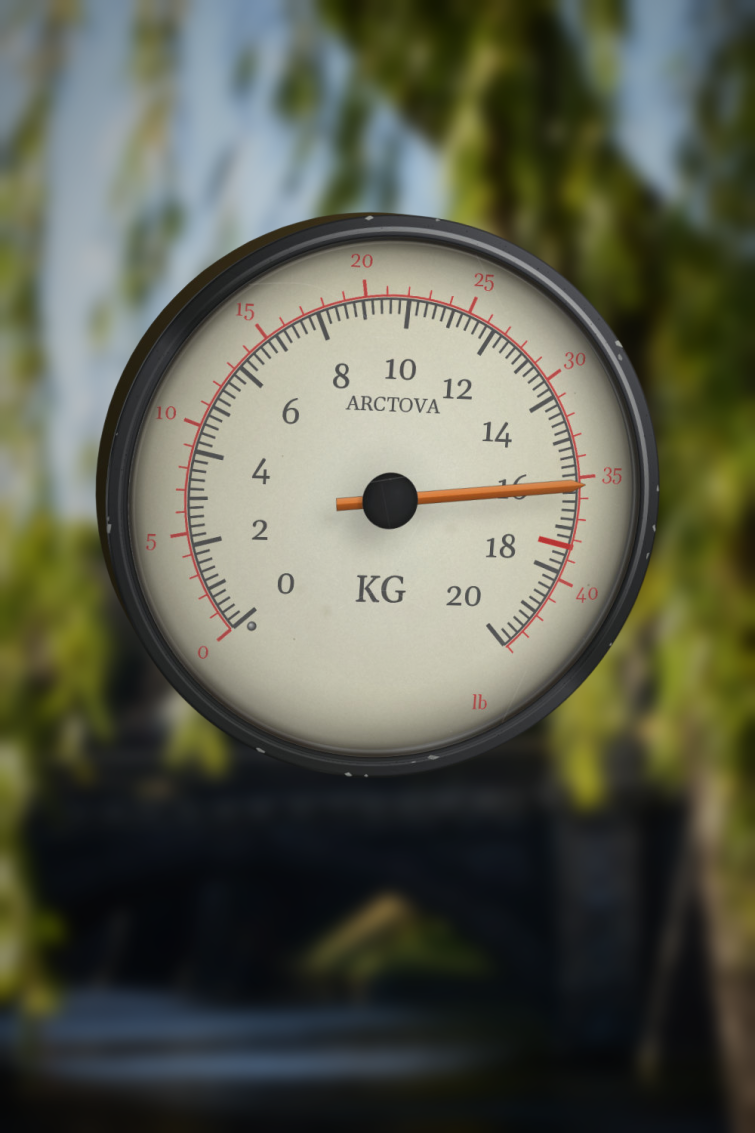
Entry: value=16 unit=kg
